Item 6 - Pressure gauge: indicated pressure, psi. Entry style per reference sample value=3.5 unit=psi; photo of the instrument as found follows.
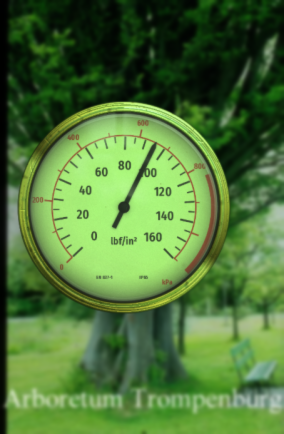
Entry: value=95 unit=psi
